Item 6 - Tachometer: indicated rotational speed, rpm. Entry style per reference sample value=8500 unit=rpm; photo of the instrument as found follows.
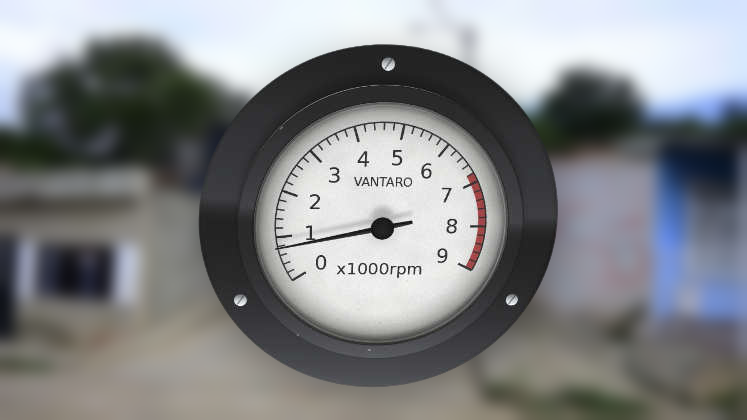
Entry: value=800 unit=rpm
